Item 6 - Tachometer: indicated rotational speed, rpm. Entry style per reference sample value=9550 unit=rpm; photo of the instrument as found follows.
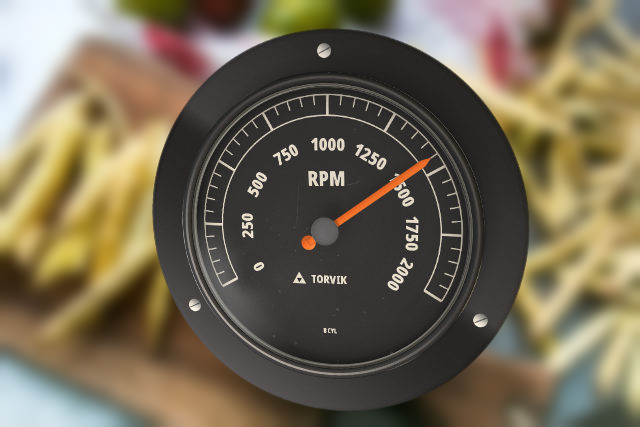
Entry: value=1450 unit=rpm
